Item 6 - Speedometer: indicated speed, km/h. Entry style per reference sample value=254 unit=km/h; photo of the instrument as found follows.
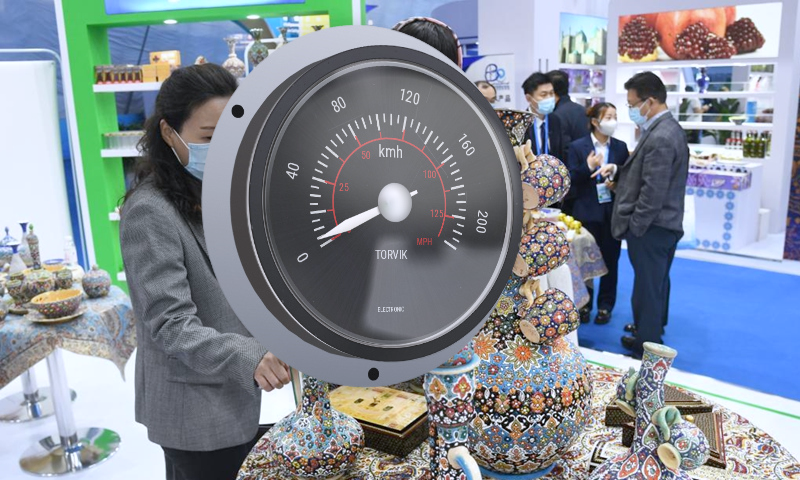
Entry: value=5 unit=km/h
